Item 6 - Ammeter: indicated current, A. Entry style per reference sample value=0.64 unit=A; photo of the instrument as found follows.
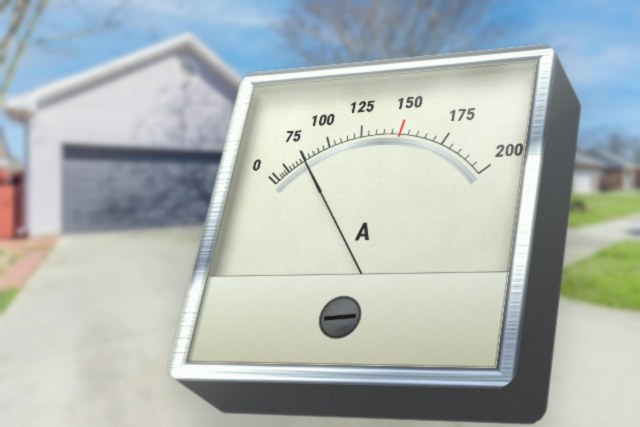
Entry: value=75 unit=A
